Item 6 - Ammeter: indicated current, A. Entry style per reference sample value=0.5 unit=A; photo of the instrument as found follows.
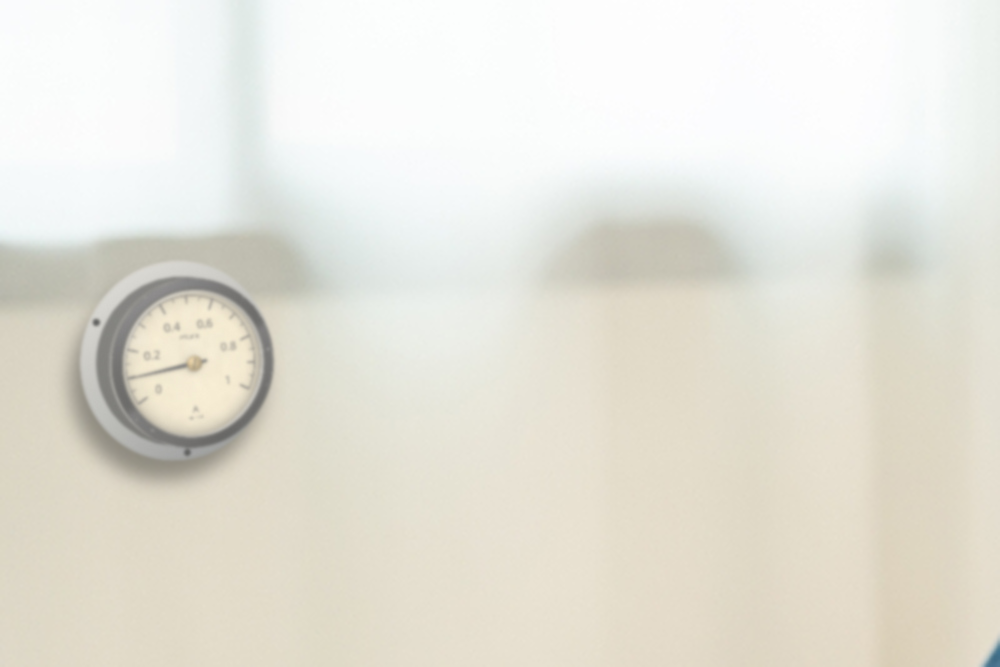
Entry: value=0.1 unit=A
